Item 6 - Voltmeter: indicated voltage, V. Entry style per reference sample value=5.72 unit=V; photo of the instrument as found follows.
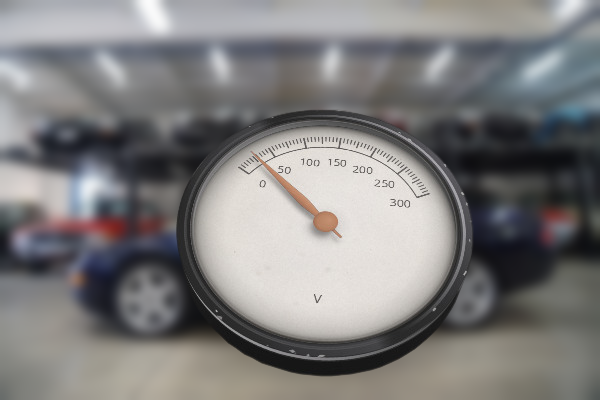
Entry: value=25 unit=V
